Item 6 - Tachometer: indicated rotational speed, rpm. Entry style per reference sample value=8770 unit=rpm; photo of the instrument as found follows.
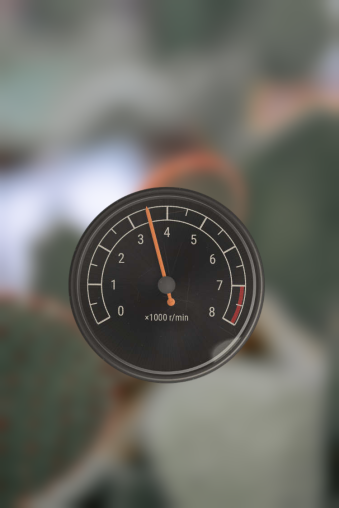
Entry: value=3500 unit=rpm
